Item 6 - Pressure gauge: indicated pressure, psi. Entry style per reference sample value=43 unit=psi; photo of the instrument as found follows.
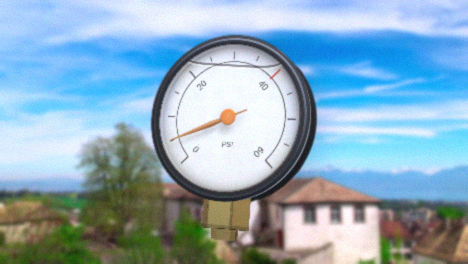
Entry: value=5 unit=psi
